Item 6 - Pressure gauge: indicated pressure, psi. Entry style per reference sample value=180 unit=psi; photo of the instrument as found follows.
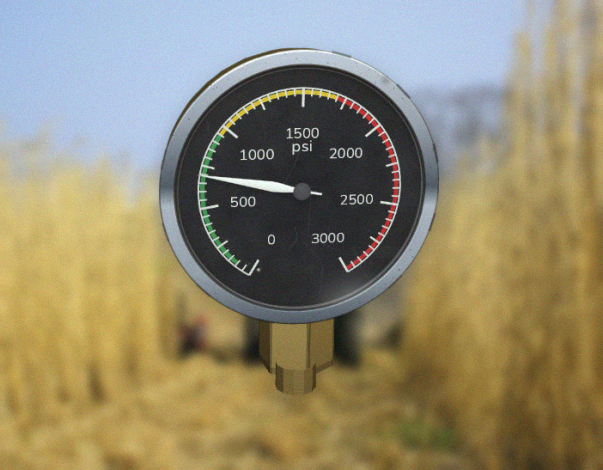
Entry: value=700 unit=psi
